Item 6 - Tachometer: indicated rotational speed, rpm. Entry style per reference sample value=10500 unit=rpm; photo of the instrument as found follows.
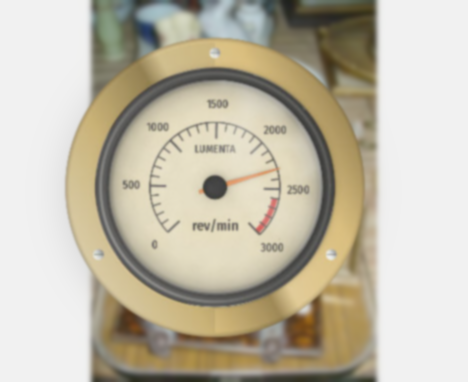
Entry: value=2300 unit=rpm
